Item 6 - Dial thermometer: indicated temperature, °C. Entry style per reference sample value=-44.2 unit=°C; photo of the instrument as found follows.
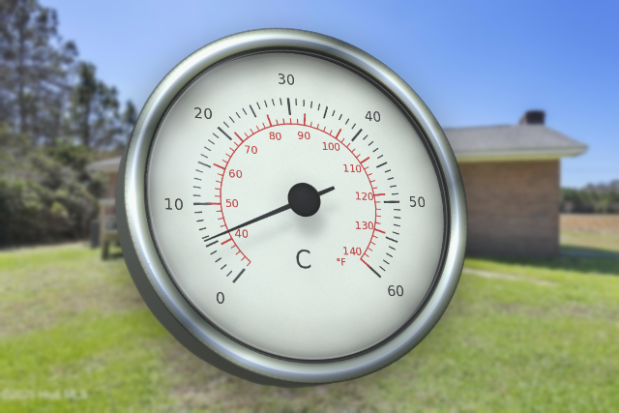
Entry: value=5.5 unit=°C
